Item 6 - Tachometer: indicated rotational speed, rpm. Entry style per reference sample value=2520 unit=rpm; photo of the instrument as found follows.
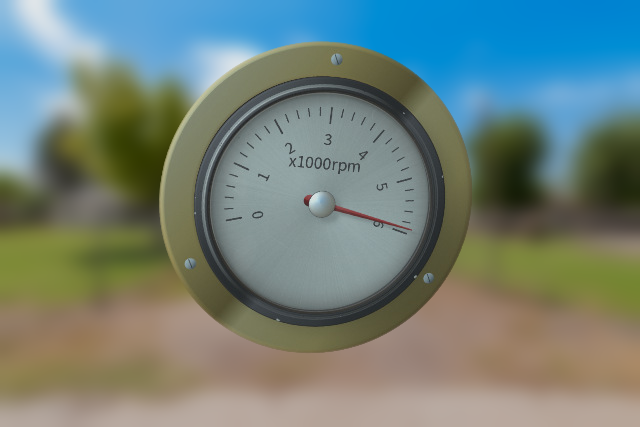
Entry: value=5900 unit=rpm
